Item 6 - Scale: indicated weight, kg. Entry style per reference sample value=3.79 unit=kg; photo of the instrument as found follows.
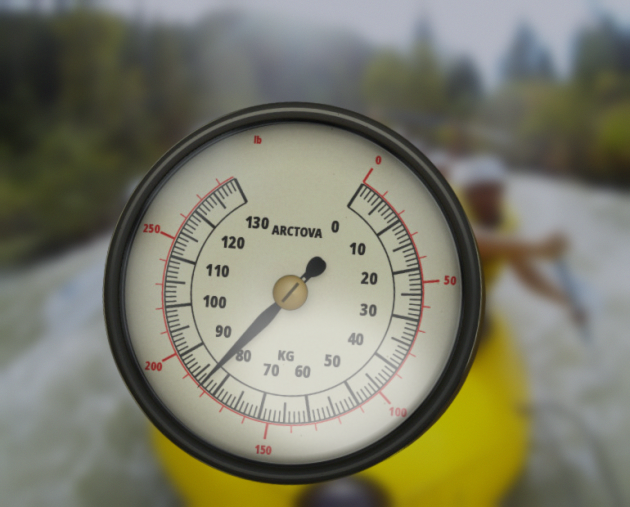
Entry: value=83 unit=kg
